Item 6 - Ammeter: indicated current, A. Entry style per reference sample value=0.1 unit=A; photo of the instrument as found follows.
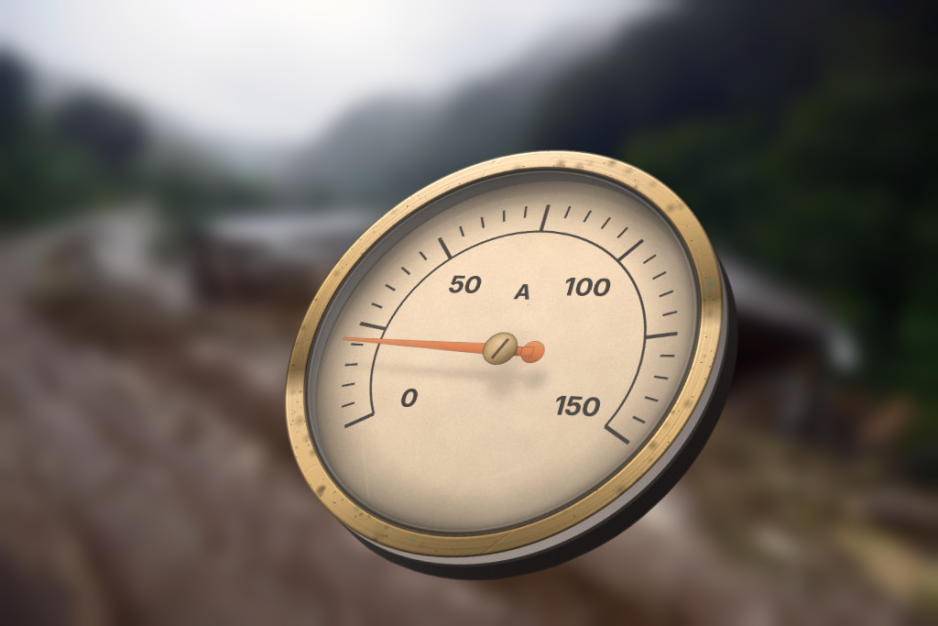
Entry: value=20 unit=A
